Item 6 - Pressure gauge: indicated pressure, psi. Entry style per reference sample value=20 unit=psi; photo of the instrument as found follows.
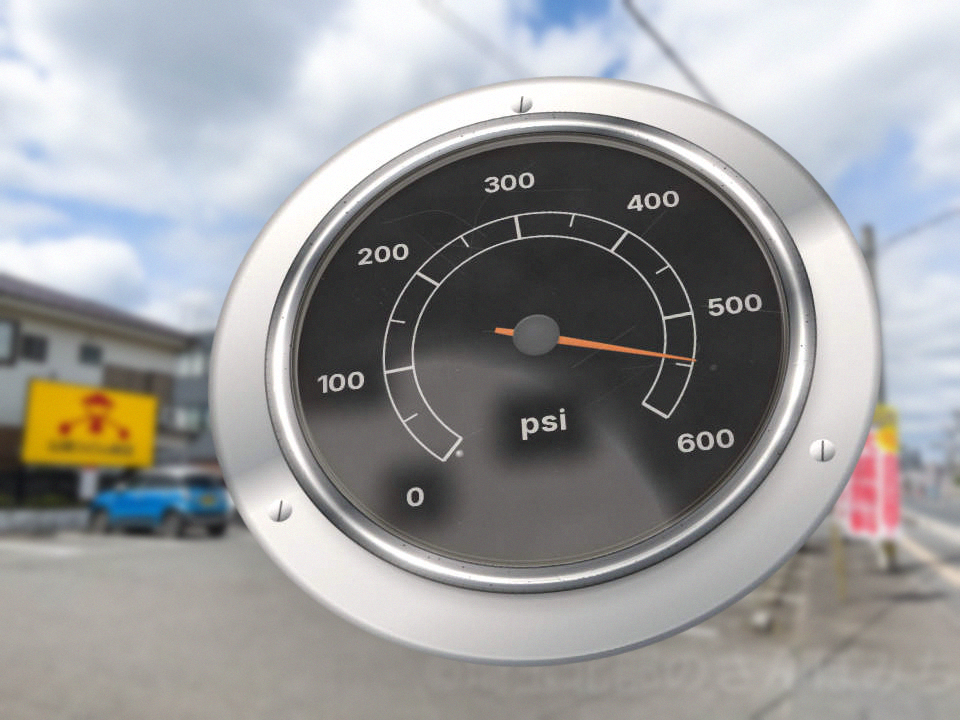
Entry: value=550 unit=psi
